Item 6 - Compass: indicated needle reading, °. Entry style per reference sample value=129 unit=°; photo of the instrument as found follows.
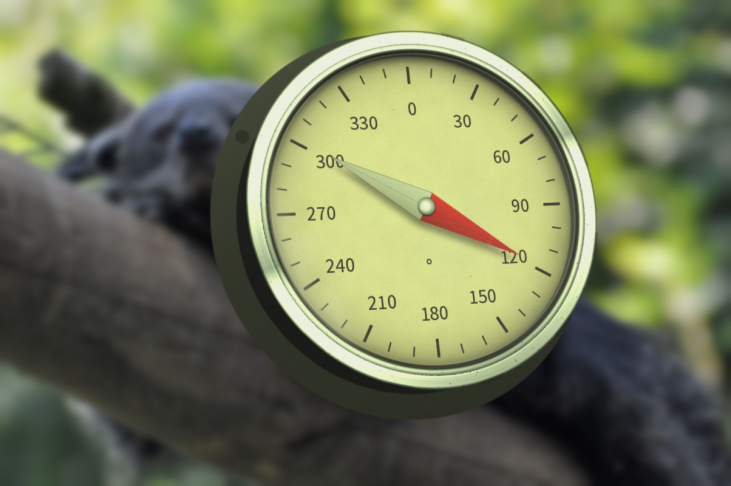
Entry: value=120 unit=°
